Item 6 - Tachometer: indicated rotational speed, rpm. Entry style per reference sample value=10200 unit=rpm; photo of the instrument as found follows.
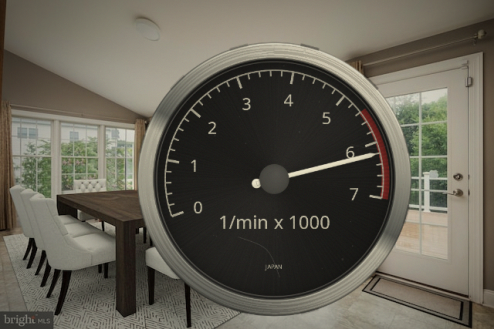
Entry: value=6200 unit=rpm
